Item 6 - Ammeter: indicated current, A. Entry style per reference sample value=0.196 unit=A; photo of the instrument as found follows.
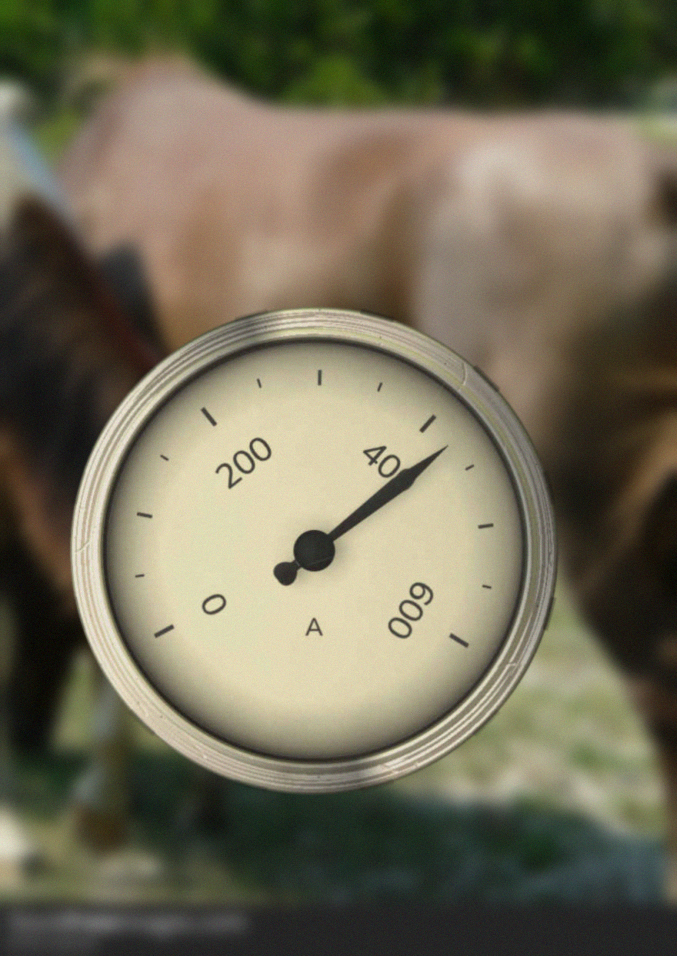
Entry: value=425 unit=A
